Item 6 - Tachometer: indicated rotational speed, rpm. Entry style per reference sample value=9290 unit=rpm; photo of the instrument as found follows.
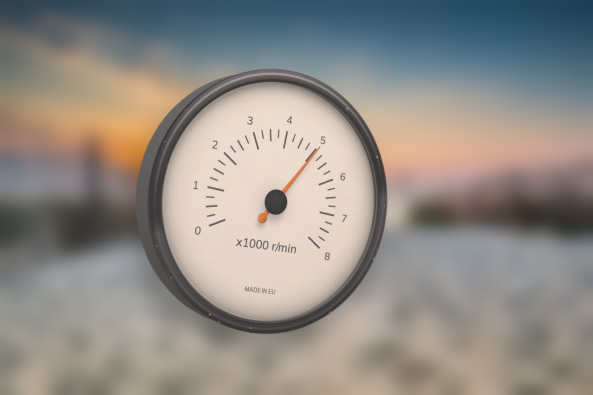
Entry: value=5000 unit=rpm
